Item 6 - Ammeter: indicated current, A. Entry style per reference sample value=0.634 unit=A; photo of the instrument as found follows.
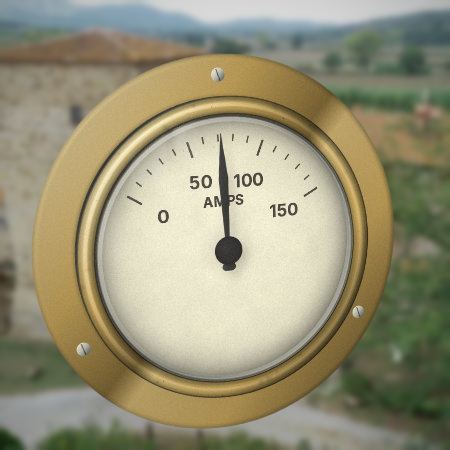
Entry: value=70 unit=A
